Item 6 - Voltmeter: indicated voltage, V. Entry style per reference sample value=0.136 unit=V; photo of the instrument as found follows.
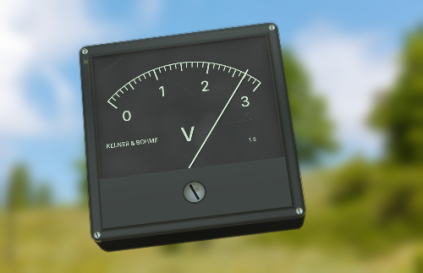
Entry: value=2.7 unit=V
